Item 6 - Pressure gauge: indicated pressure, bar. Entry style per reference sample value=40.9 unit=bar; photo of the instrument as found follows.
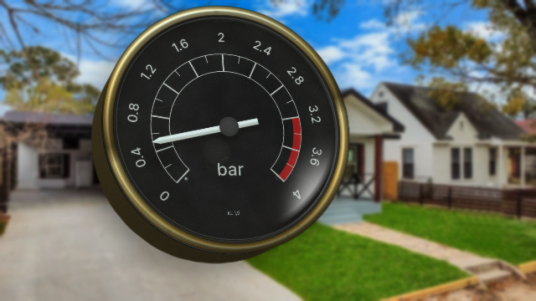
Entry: value=0.5 unit=bar
